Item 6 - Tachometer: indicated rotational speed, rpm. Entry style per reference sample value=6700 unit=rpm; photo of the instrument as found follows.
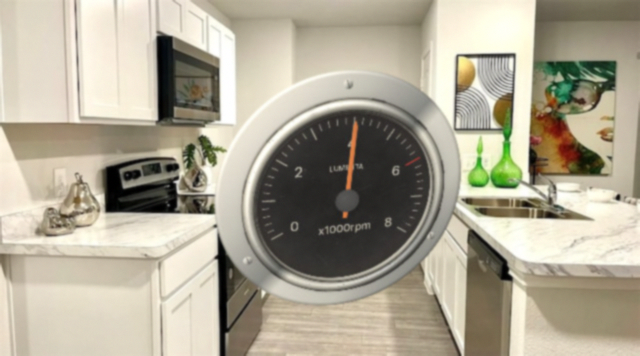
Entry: value=4000 unit=rpm
